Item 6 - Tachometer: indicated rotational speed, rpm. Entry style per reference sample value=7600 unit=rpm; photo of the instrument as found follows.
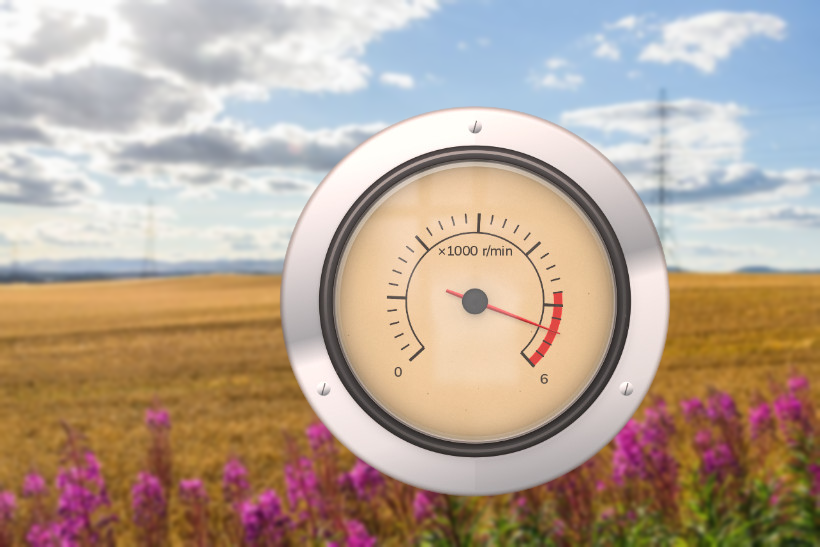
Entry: value=5400 unit=rpm
